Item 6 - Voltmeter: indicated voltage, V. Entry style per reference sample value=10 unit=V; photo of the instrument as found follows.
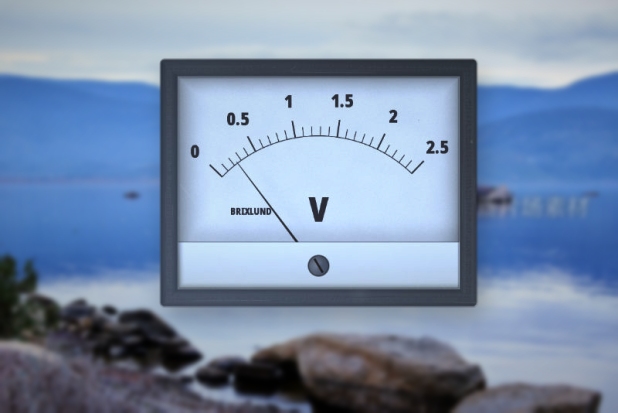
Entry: value=0.25 unit=V
